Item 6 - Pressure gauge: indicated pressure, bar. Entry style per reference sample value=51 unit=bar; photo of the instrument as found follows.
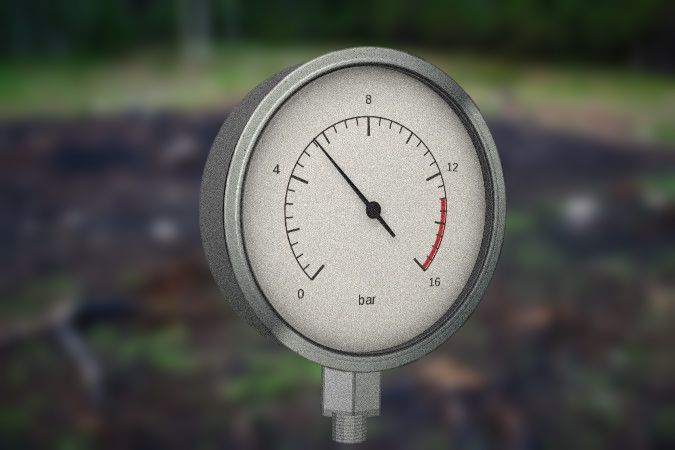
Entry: value=5.5 unit=bar
